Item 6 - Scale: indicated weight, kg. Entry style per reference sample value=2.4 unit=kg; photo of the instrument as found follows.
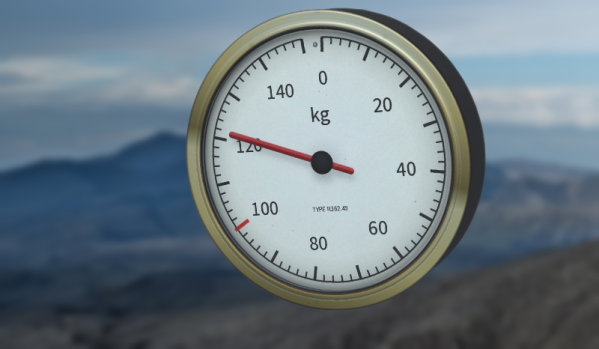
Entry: value=122 unit=kg
